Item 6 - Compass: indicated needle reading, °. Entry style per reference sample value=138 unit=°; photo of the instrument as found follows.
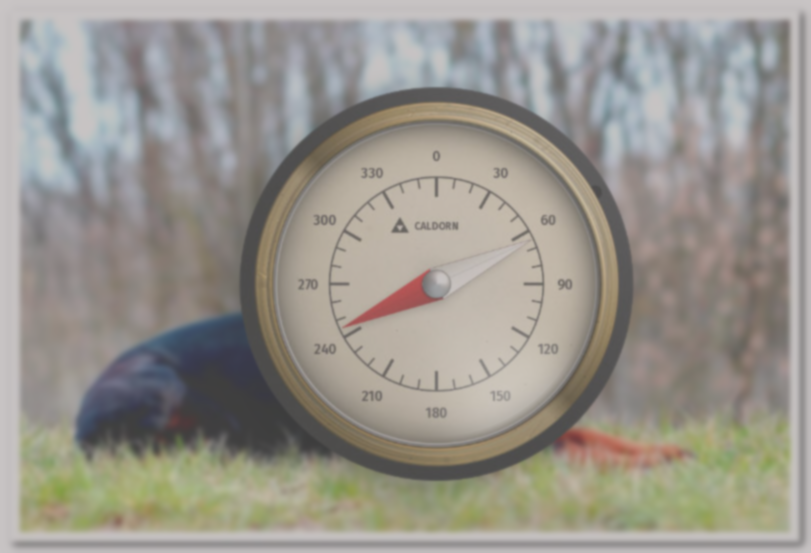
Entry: value=245 unit=°
